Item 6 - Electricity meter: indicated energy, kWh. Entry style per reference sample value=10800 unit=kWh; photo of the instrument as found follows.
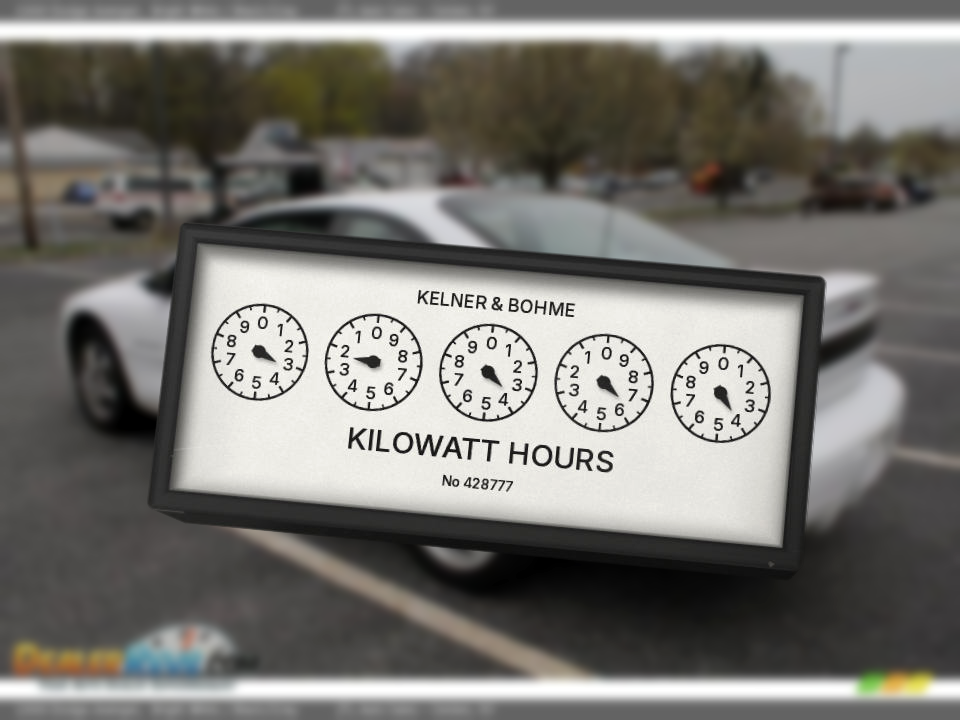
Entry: value=32364 unit=kWh
